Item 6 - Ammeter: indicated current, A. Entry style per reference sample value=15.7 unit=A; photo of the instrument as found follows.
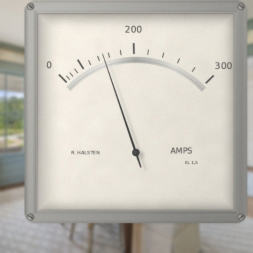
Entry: value=150 unit=A
